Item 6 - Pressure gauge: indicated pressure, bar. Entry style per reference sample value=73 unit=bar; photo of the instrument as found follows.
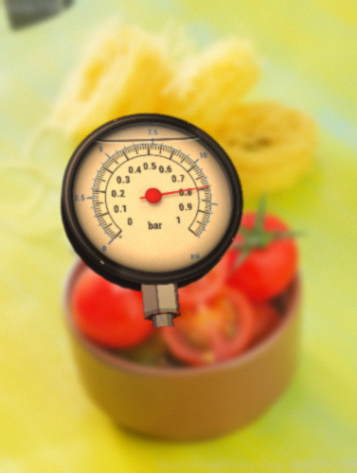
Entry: value=0.8 unit=bar
